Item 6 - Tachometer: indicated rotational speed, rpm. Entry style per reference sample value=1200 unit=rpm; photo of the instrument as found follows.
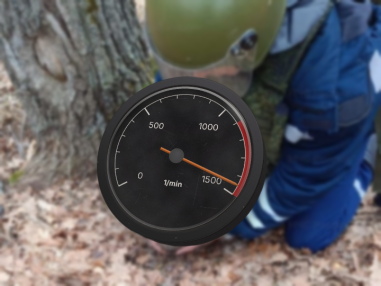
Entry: value=1450 unit=rpm
